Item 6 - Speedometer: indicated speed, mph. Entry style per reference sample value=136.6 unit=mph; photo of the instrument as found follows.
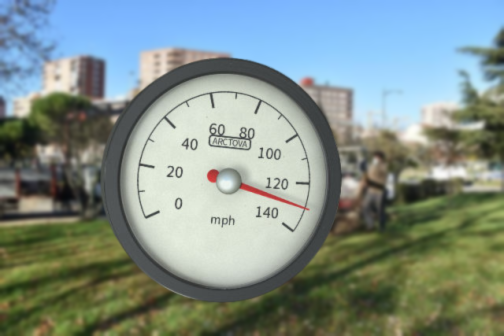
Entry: value=130 unit=mph
